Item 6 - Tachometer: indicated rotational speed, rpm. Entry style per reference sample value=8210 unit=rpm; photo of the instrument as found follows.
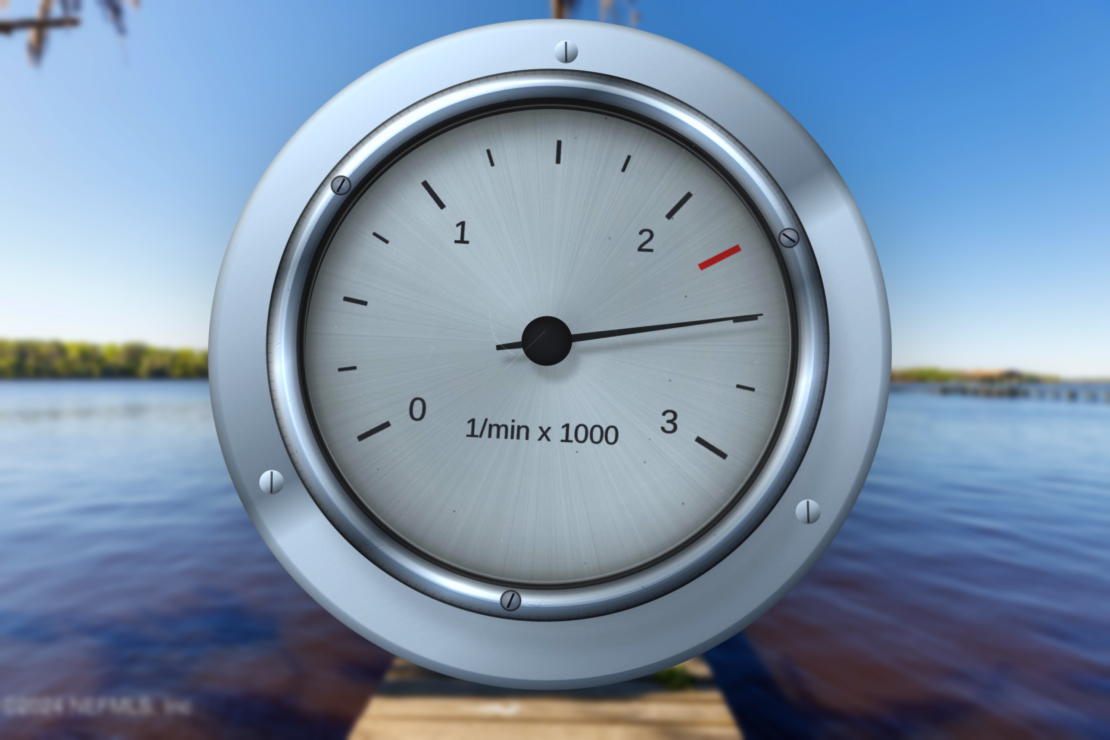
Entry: value=2500 unit=rpm
